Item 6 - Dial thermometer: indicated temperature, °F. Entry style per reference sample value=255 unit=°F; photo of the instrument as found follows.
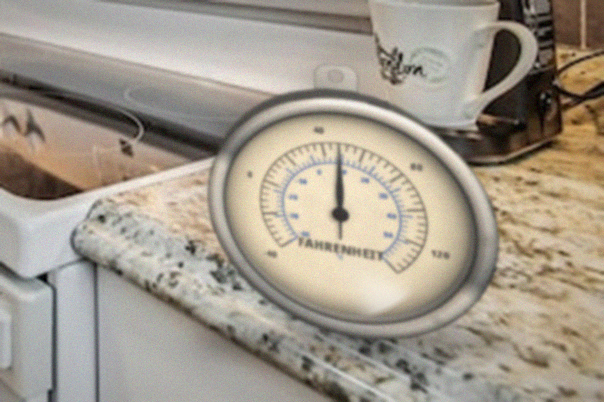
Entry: value=48 unit=°F
